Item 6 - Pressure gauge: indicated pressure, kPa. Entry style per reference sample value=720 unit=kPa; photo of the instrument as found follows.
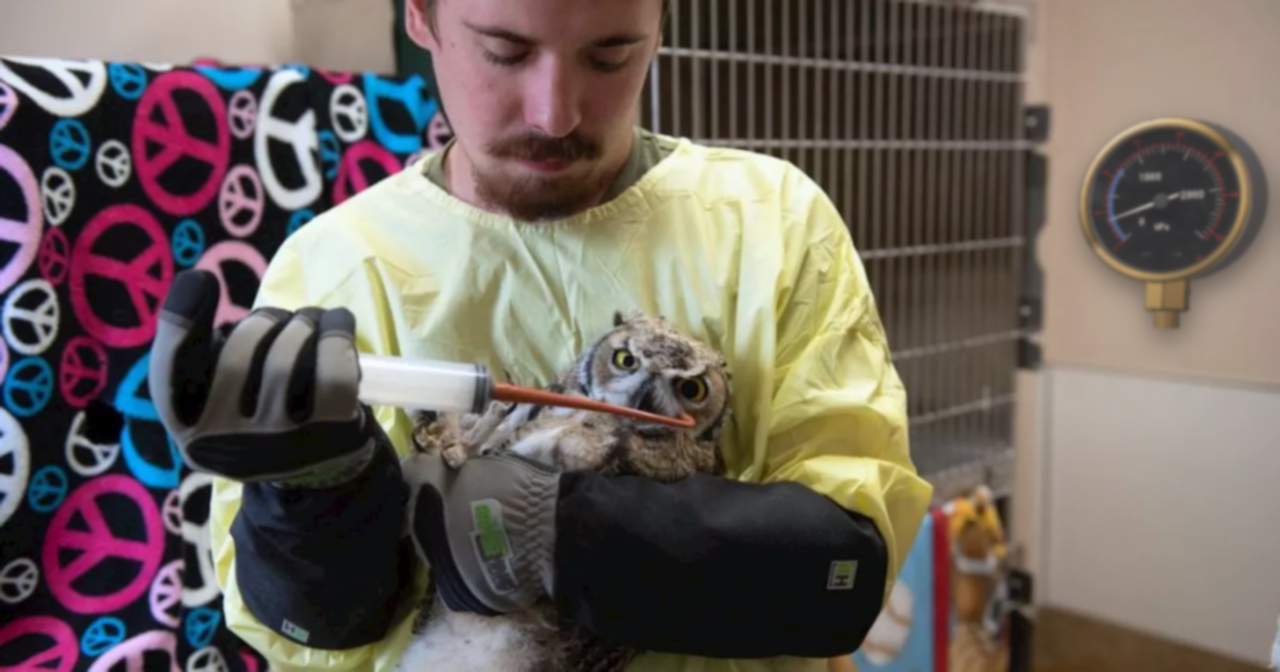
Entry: value=250 unit=kPa
